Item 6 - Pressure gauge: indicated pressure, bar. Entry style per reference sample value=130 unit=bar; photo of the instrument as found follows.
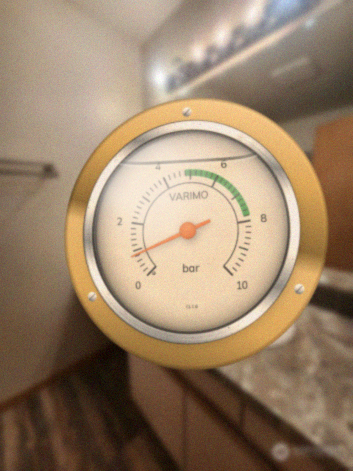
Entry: value=0.8 unit=bar
